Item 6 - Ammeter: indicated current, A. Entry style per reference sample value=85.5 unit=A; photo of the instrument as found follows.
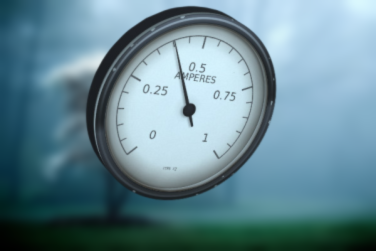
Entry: value=0.4 unit=A
